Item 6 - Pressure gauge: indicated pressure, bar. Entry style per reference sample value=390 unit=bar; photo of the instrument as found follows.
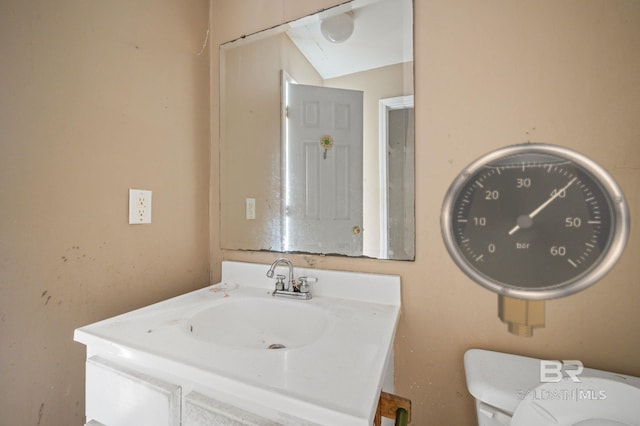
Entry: value=40 unit=bar
